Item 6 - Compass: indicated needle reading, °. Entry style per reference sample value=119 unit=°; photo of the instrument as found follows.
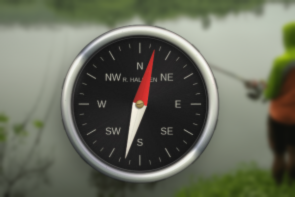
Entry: value=15 unit=°
